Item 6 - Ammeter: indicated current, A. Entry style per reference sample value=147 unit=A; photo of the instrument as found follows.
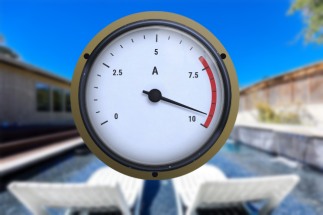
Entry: value=9.5 unit=A
